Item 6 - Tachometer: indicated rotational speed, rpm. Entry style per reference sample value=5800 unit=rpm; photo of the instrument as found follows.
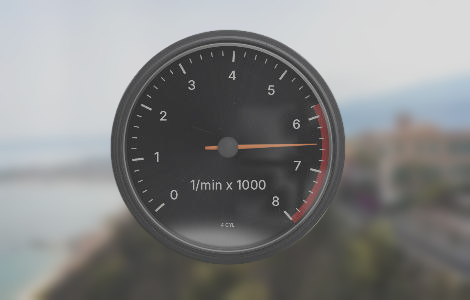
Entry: value=6500 unit=rpm
